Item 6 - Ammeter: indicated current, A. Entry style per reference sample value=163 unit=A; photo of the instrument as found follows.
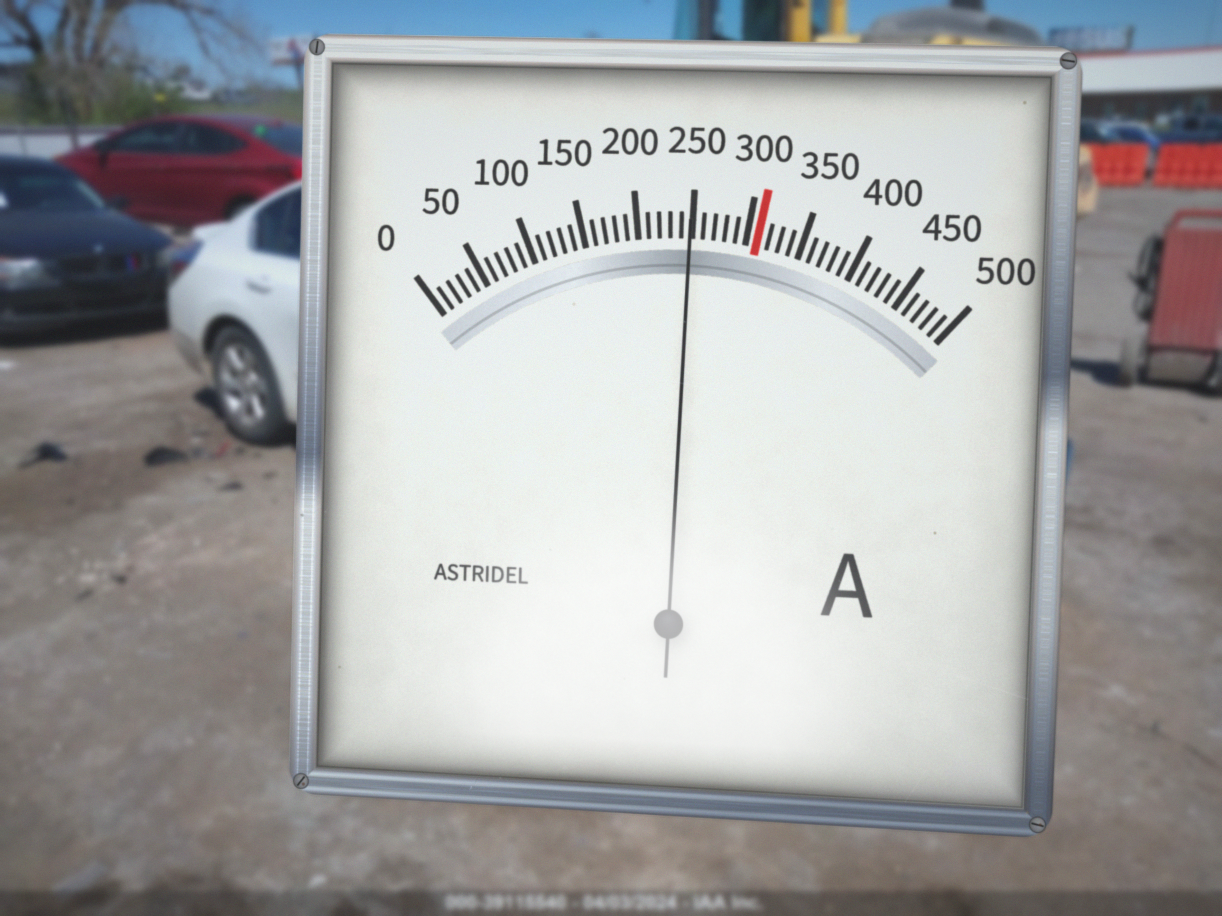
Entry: value=250 unit=A
